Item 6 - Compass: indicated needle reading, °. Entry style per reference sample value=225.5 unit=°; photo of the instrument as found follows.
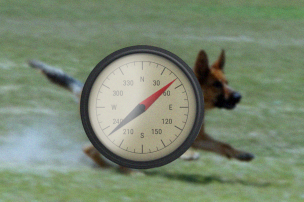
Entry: value=50 unit=°
